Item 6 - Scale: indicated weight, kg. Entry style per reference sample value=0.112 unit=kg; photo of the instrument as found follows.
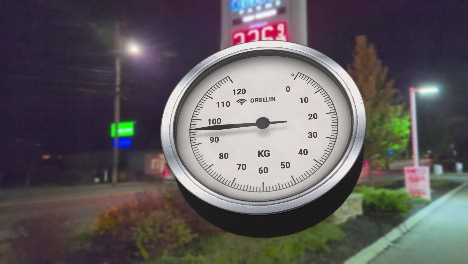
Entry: value=95 unit=kg
